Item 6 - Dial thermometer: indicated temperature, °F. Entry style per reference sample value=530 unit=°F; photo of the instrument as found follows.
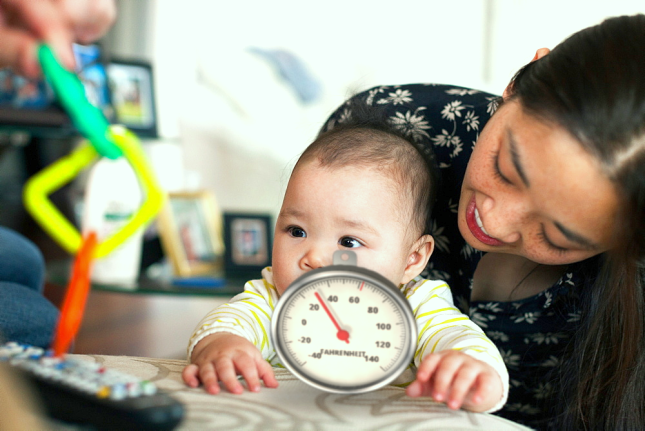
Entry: value=30 unit=°F
